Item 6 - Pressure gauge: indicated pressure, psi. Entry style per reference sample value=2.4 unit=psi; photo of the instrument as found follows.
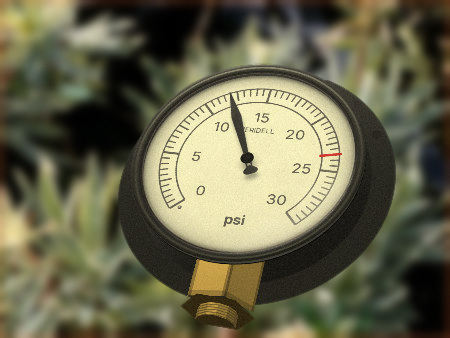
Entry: value=12 unit=psi
